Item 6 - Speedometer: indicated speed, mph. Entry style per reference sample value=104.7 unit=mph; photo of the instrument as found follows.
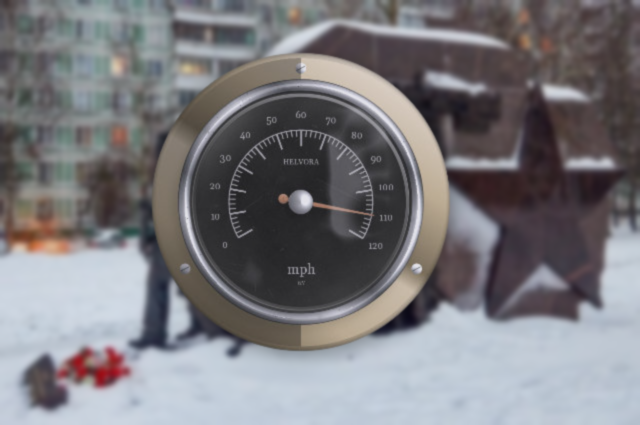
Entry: value=110 unit=mph
